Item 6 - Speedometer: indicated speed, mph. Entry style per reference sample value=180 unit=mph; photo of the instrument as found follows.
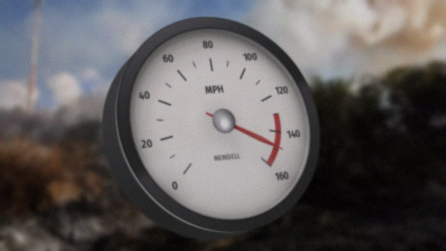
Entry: value=150 unit=mph
